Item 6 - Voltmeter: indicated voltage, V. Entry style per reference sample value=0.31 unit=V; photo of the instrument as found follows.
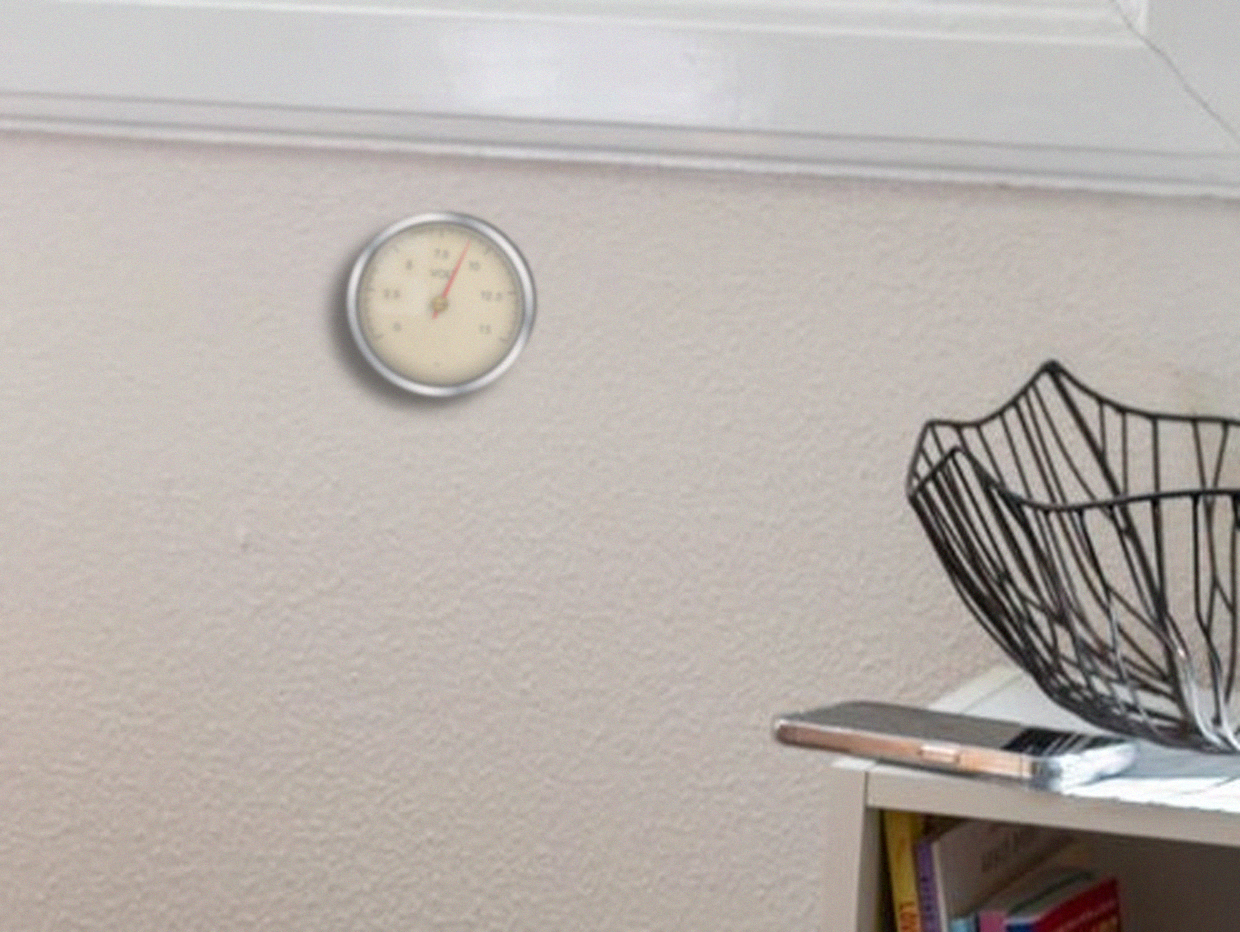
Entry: value=9 unit=V
